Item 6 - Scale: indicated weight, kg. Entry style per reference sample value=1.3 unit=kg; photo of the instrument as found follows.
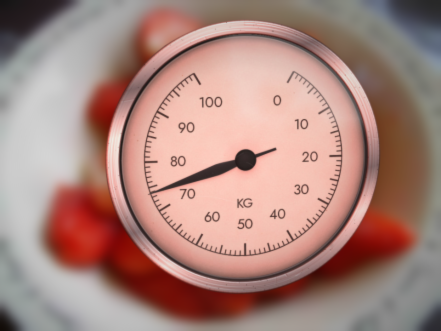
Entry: value=74 unit=kg
